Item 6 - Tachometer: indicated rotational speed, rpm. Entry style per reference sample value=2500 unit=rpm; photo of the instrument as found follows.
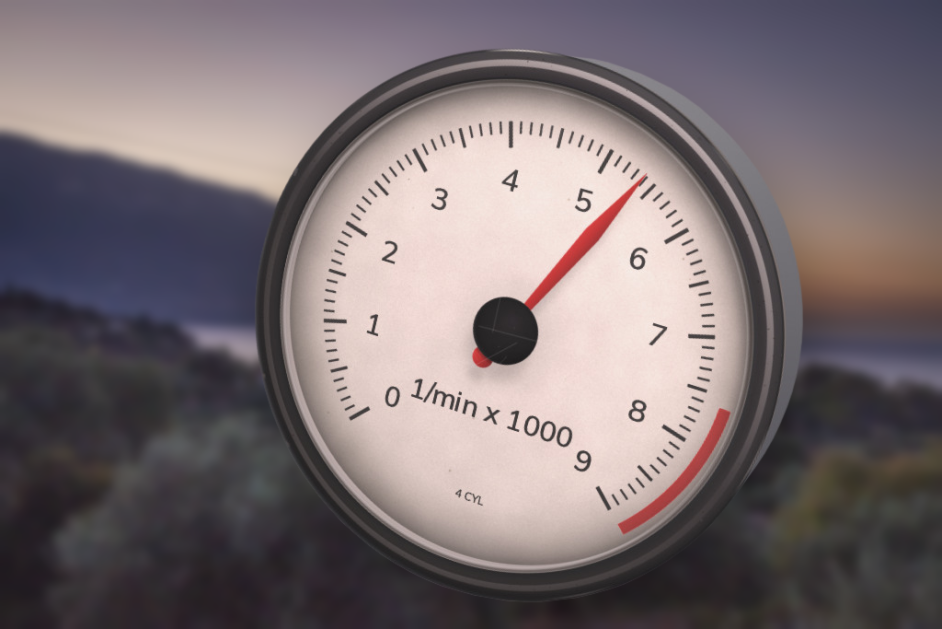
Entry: value=5400 unit=rpm
